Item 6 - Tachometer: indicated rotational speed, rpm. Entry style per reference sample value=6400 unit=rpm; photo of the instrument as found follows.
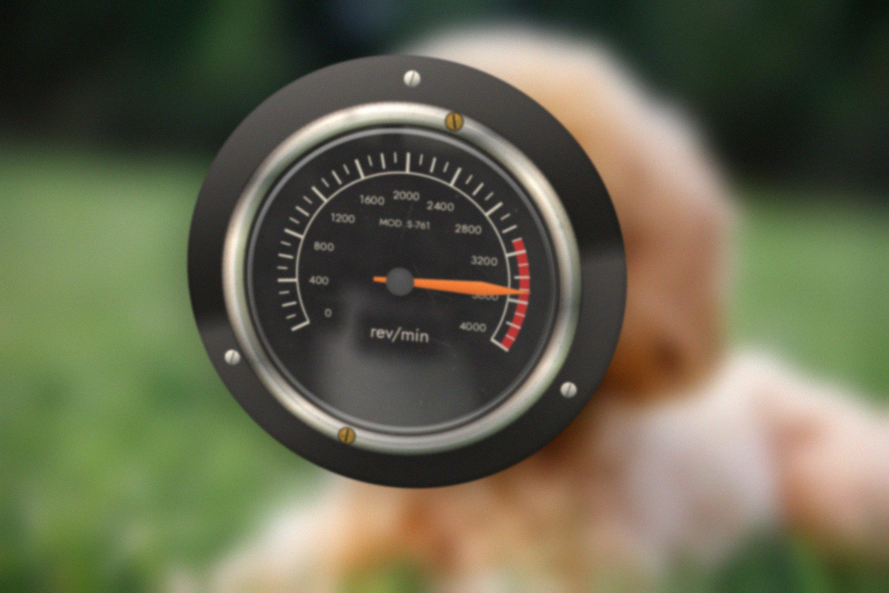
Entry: value=3500 unit=rpm
